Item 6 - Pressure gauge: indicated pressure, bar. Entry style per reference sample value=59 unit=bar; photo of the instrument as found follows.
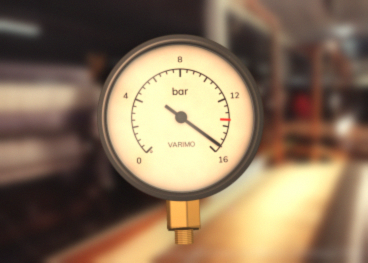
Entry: value=15.5 unit=bar
